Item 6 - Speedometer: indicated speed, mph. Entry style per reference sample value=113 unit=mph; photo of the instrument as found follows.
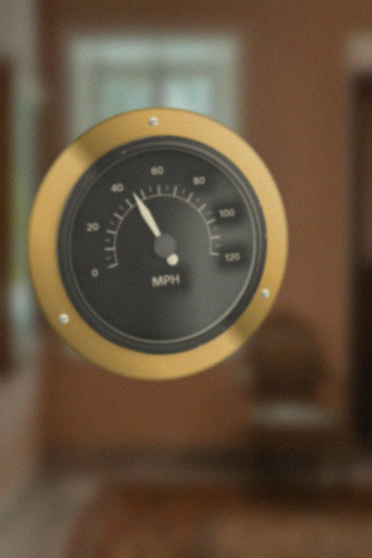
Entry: value=45 unit=mph
